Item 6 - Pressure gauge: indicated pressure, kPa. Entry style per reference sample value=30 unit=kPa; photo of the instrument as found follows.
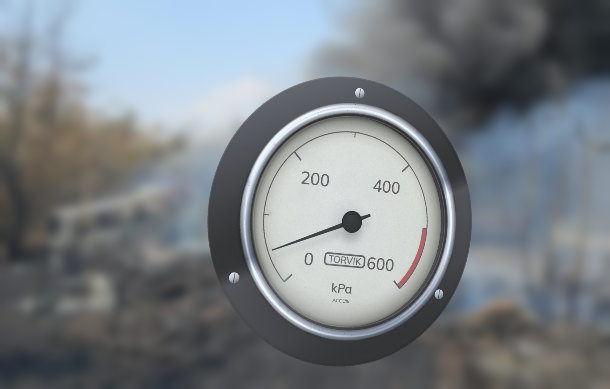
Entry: value=50 unit=kPa
